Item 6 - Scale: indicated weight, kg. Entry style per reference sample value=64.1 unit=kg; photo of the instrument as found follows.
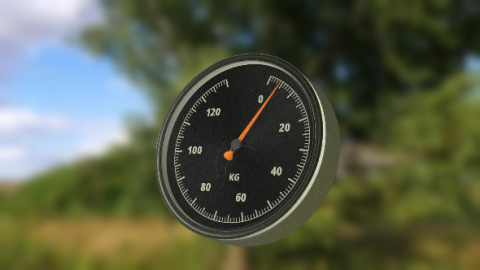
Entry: value=5 unit=kg
